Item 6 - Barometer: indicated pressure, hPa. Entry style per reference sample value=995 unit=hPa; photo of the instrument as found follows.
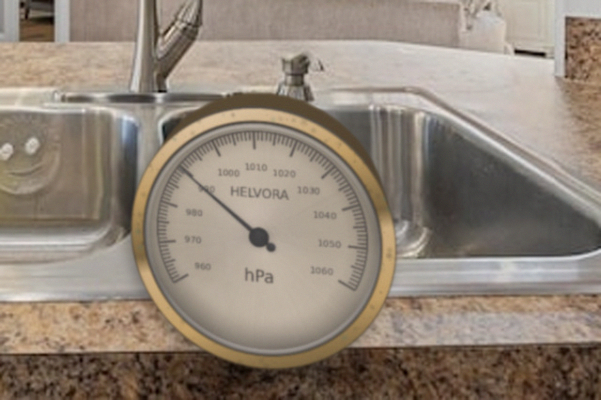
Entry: value=990 unit=hPa
